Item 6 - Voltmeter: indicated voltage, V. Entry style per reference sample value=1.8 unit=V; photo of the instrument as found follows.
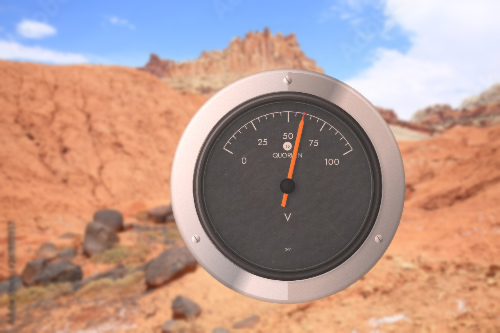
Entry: value=60 unit=V
